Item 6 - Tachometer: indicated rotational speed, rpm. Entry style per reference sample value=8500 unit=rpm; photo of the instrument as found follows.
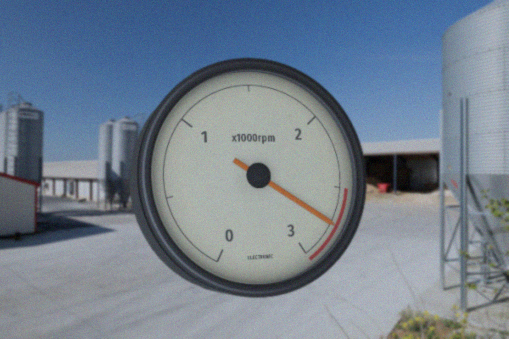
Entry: value=2750 unit=rpm
